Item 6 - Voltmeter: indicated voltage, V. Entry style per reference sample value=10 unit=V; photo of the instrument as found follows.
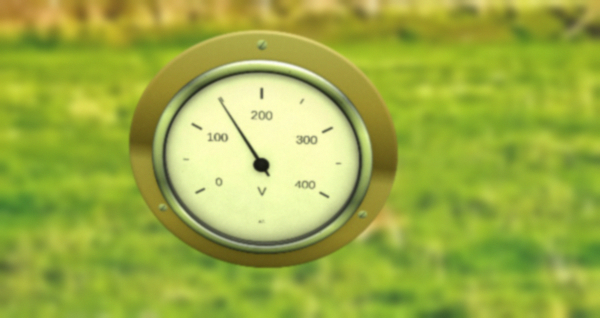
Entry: value=150 unit=V
